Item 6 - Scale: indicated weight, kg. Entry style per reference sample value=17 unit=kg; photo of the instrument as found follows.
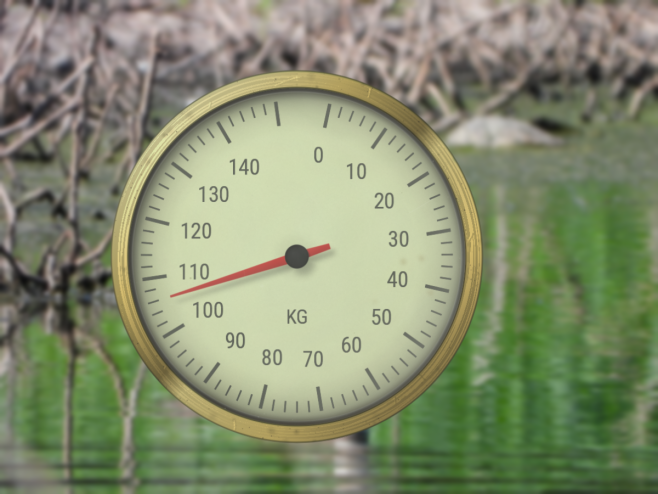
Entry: value=106 unit=kg
